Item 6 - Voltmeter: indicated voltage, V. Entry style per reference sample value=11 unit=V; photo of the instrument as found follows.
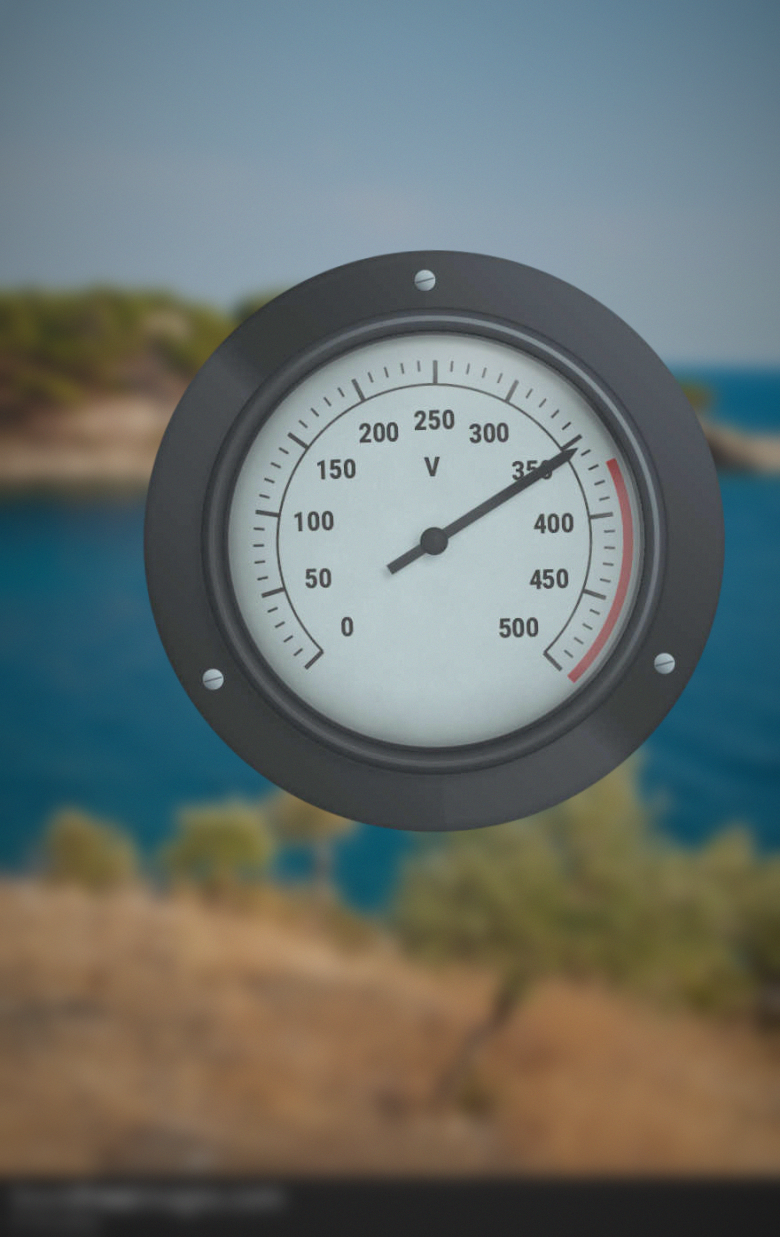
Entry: value=355 unit=V
